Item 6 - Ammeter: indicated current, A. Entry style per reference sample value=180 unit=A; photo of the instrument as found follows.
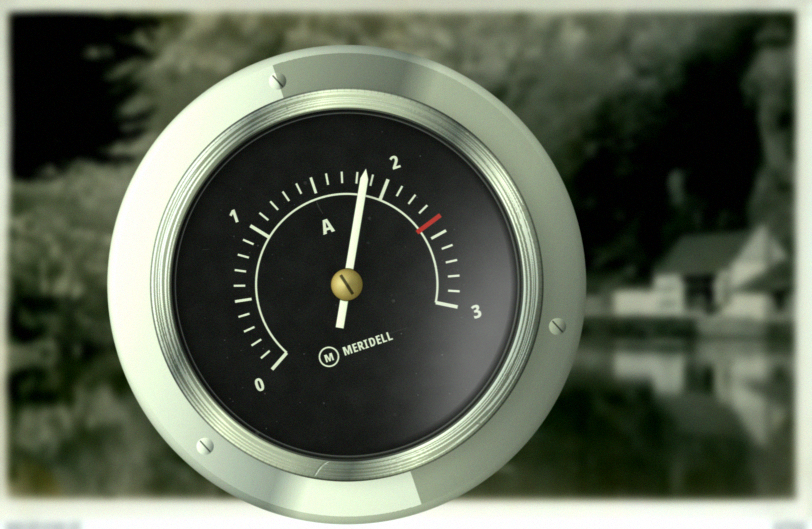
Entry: value=1.85 unit=A
